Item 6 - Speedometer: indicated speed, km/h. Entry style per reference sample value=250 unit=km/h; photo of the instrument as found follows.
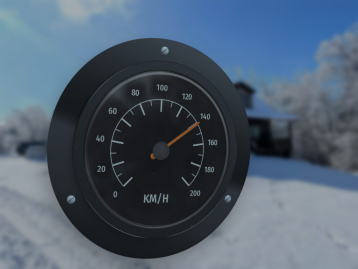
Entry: value=140 unit=km/h
